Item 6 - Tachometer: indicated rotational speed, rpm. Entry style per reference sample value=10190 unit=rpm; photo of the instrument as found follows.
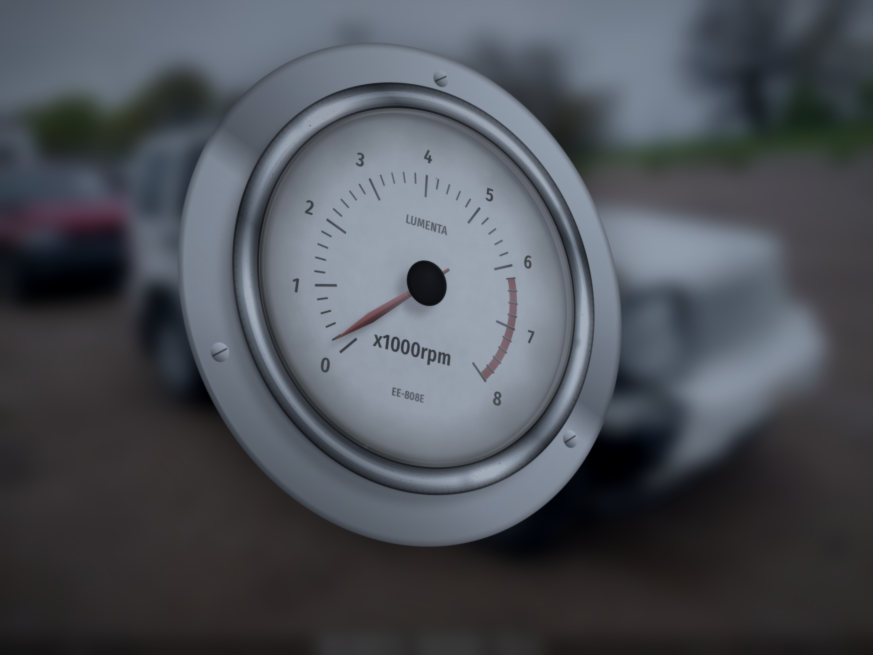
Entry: value=200 unit=rpm
